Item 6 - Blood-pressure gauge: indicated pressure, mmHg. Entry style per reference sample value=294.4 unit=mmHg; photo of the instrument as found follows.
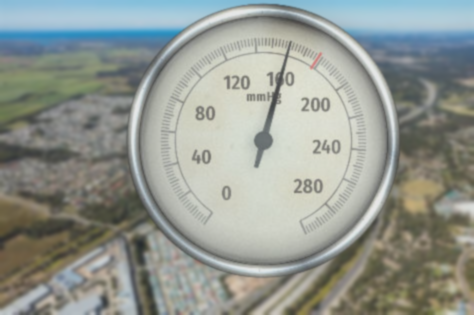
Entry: value=160 unit=mmHg
